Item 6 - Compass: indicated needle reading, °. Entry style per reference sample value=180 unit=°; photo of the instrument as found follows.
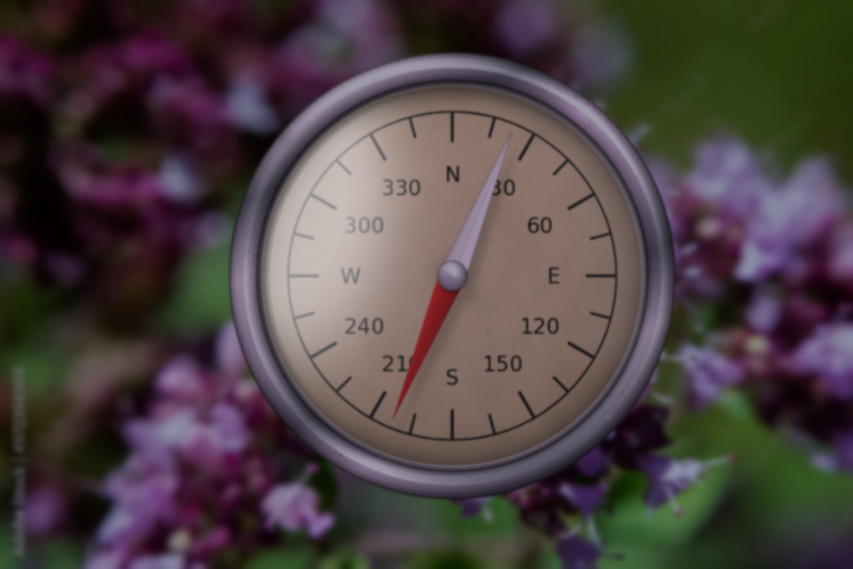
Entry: value=202.5 unit=°
